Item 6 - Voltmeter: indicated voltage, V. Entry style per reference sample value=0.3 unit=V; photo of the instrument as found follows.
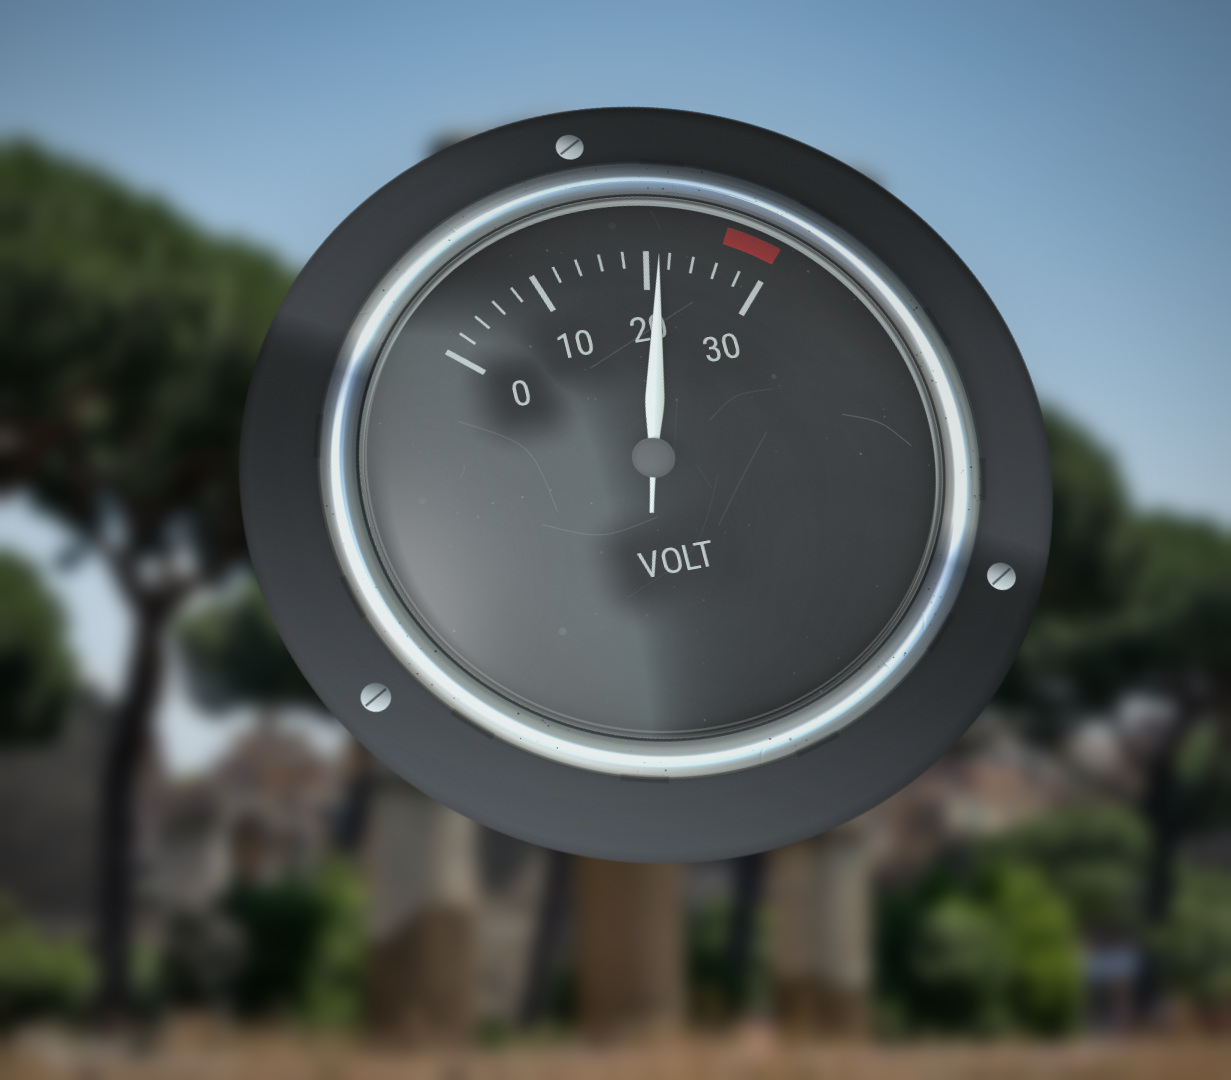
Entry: value=21 unit=V
